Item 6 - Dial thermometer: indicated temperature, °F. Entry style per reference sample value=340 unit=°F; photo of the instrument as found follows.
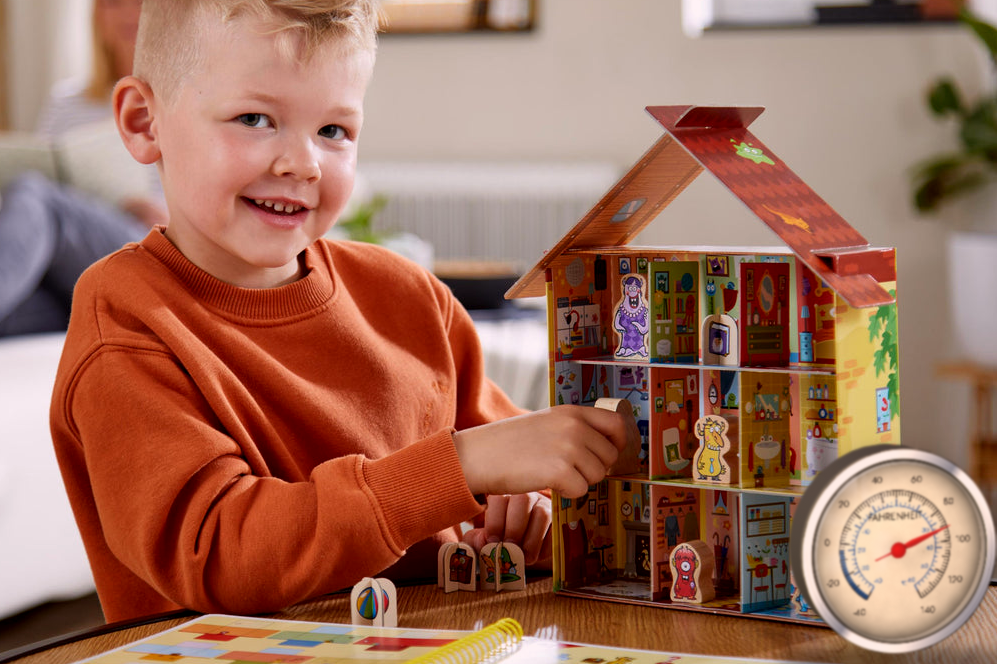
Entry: value=90 unit=°F
